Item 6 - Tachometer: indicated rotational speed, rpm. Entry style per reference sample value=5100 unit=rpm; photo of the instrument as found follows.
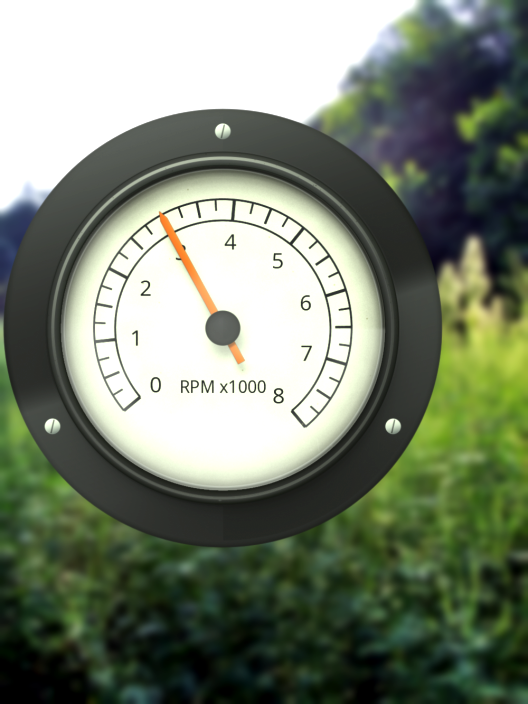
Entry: value=3000 unit=rpm
